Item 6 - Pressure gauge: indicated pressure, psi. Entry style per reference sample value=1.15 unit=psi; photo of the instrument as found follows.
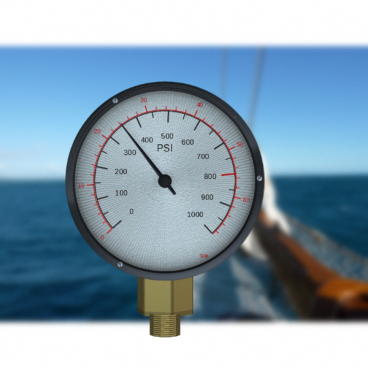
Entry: value=350 unit=psi
